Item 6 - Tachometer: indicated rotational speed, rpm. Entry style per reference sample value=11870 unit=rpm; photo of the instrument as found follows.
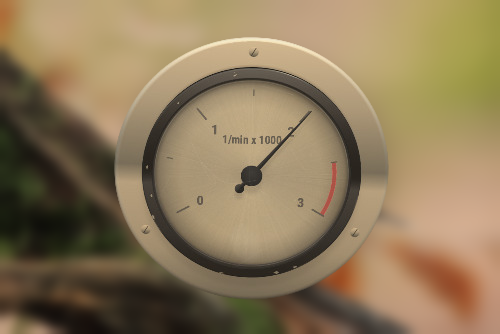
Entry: value=2000 unit=rpm
